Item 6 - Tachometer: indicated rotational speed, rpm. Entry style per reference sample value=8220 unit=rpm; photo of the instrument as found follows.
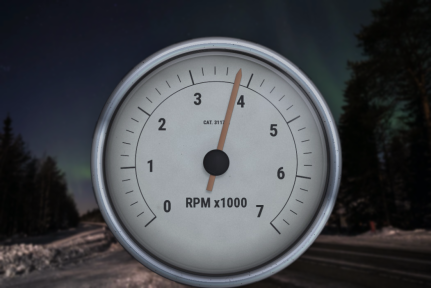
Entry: value=3800 unit=rpm
